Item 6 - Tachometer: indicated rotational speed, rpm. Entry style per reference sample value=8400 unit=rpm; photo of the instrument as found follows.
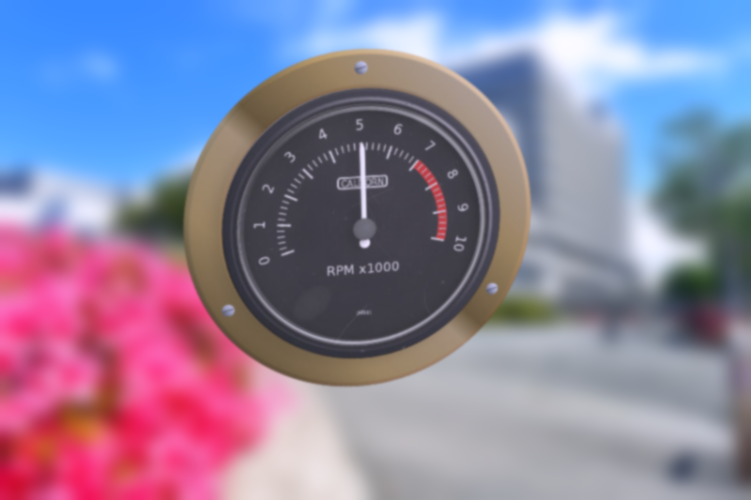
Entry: value=5000 unit=rpm
